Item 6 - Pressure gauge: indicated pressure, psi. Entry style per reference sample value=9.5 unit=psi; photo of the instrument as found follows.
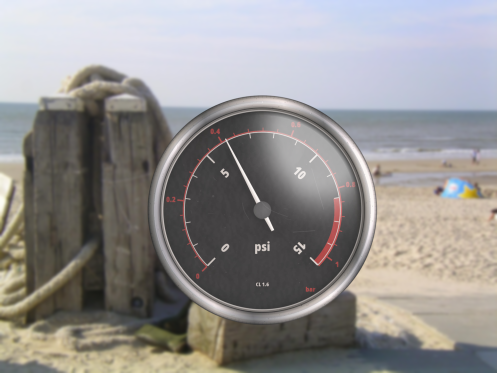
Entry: value=6 unit=psi
